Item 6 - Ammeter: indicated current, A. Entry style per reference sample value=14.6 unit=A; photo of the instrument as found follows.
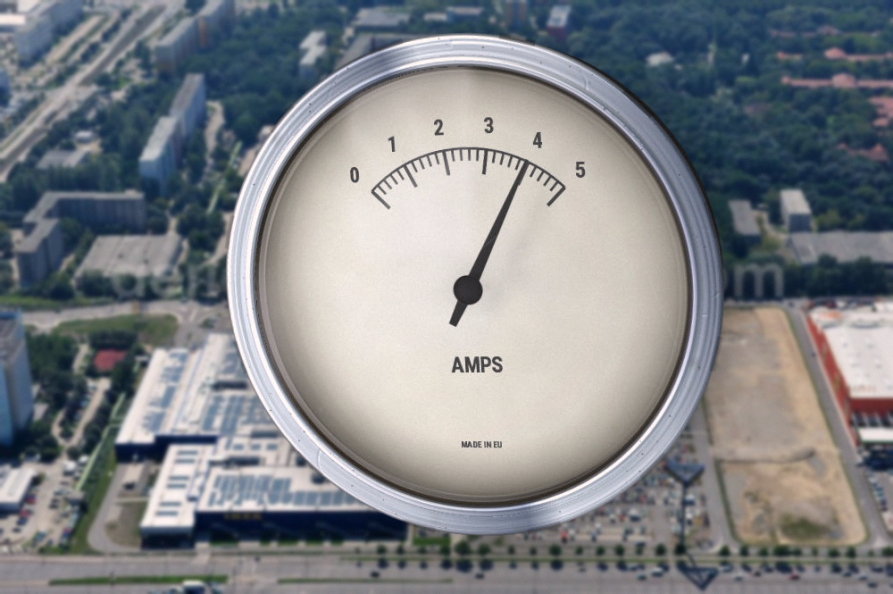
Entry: value=4 unit=A
